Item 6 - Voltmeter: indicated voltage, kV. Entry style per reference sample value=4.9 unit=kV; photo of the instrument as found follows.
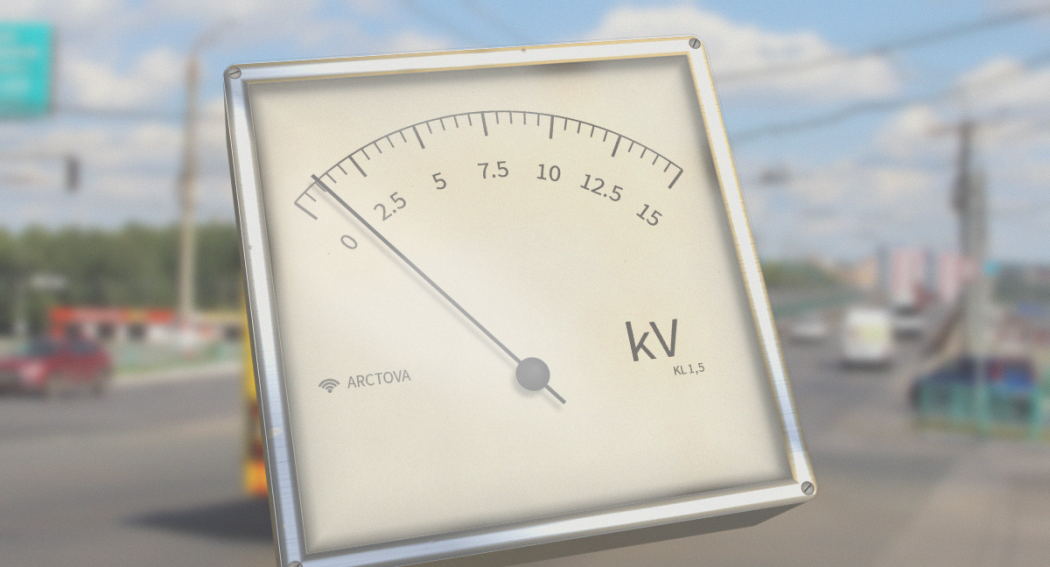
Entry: value=1 unit=kV
